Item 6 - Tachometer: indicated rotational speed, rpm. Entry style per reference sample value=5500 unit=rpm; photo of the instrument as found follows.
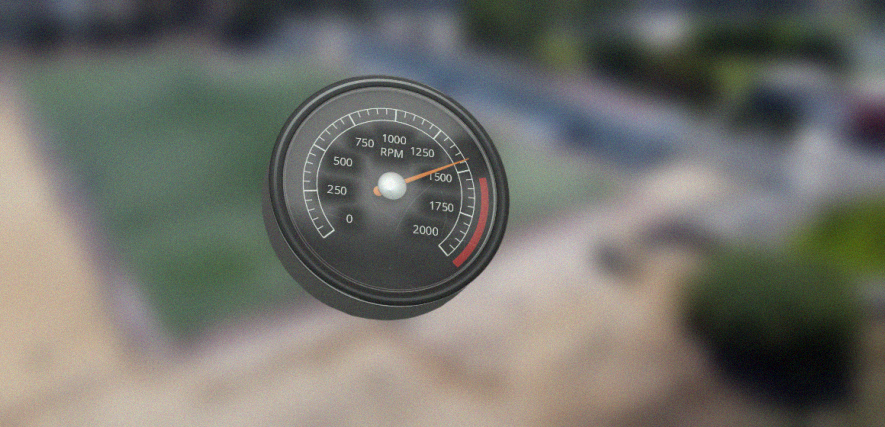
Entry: value=1450 unit=rpm
